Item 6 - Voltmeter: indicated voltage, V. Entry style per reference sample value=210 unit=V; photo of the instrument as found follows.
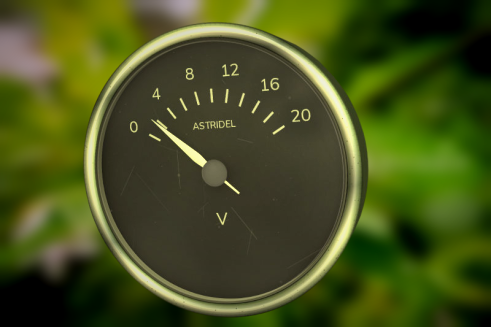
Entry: value=2 unit=V
